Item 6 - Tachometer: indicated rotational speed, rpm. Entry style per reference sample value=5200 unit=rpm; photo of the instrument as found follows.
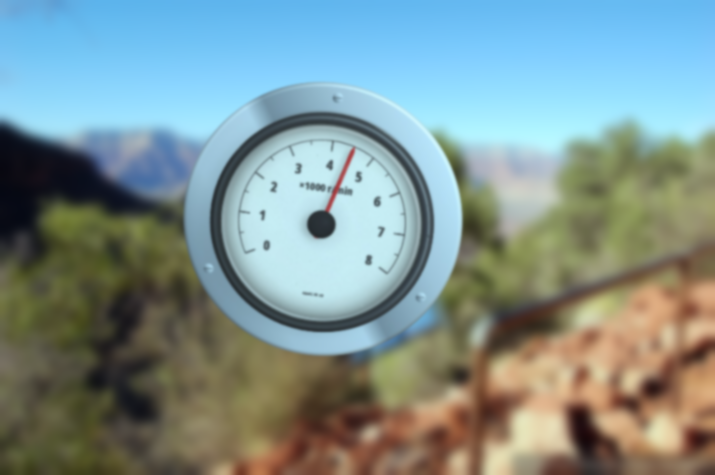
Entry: value=4500 unit=rpm
